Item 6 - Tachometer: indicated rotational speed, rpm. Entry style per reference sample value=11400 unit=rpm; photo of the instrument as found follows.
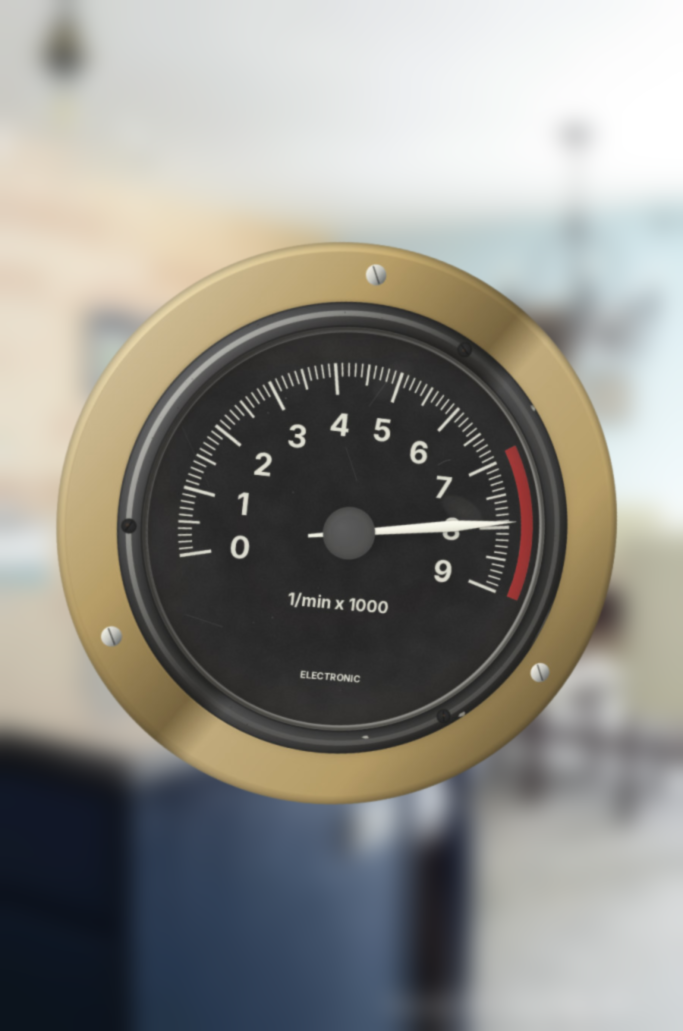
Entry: value=7900 unit=rpm
